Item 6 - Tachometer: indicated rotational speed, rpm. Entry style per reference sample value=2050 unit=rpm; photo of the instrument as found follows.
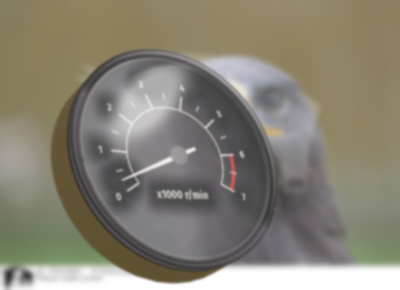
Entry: value=250 unit=rpm
